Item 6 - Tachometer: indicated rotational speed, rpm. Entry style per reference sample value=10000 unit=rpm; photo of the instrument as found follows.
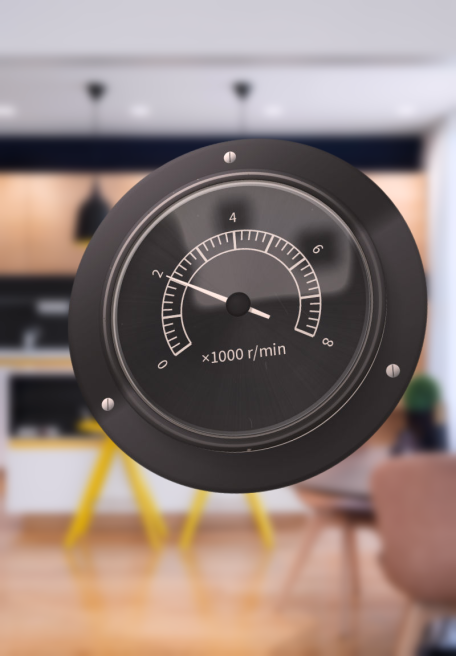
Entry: value=2000 unit=rpm
